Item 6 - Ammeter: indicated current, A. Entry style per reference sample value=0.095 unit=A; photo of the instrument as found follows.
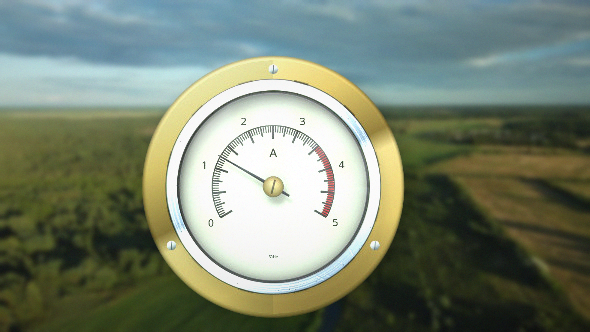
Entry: value=1.25 unit=A
